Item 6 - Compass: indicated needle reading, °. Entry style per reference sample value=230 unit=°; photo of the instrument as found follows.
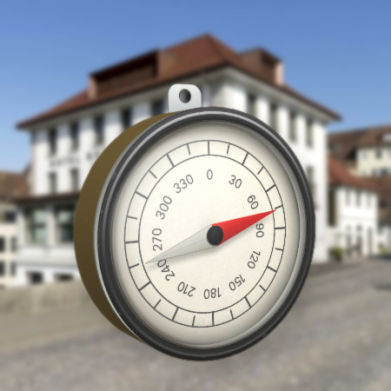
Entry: value=75 unit=°
